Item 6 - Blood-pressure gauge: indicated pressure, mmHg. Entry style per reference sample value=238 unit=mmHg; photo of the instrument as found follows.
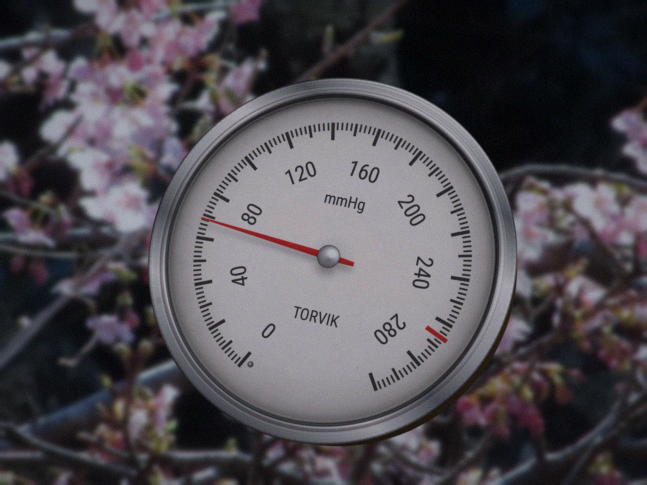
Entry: value=68 unit=mmHg
